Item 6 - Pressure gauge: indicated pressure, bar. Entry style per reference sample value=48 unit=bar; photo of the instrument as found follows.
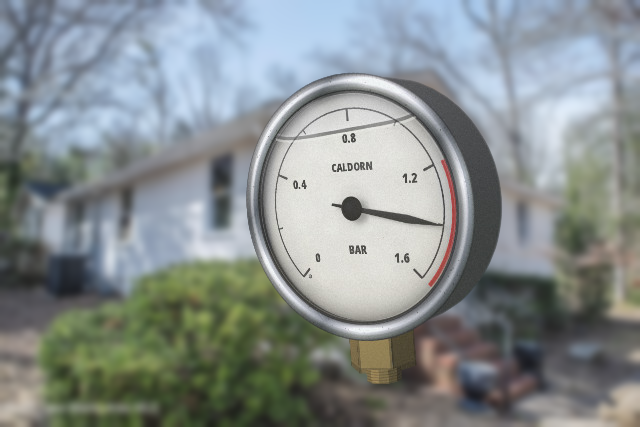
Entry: value=1.4 unit=bar
